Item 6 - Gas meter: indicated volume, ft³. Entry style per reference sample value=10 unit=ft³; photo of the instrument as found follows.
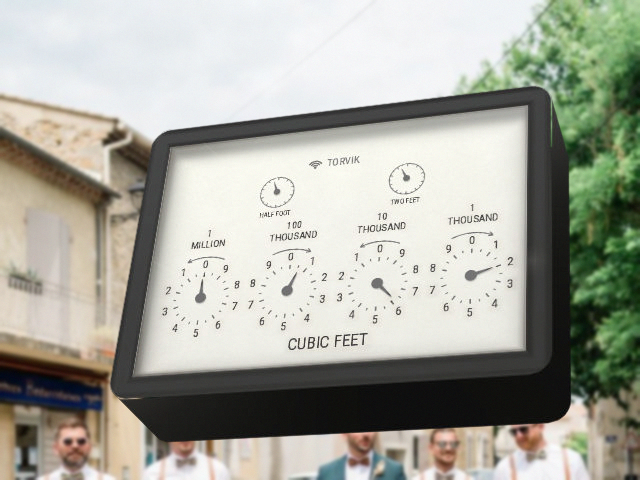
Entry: value=6200 unit=ft³
